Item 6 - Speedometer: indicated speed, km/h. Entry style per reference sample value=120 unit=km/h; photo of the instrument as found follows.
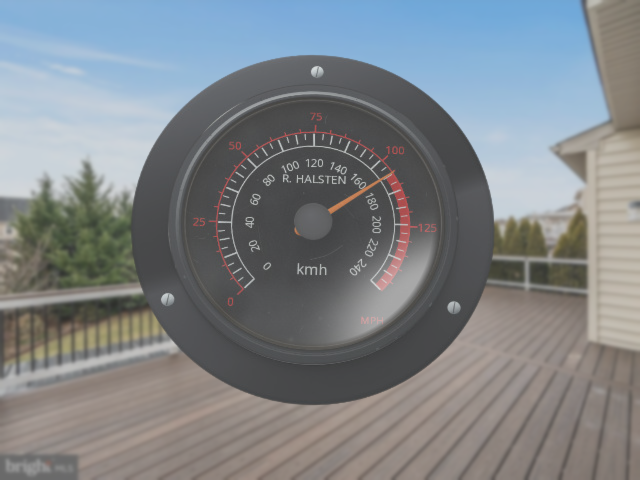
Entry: value=170 unit=km/h
